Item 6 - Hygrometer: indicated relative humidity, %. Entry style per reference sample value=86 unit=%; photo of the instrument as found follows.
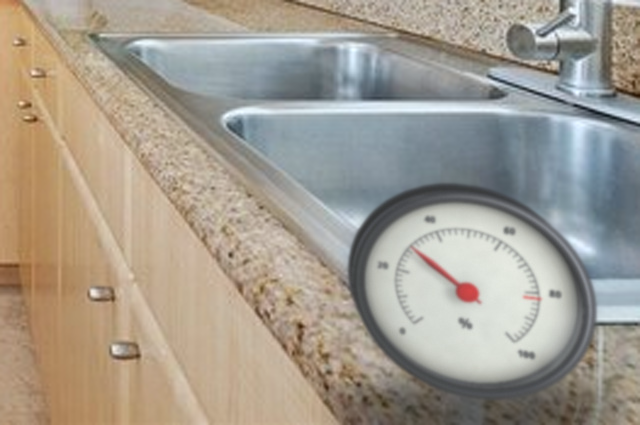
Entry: value=30 unit=%
